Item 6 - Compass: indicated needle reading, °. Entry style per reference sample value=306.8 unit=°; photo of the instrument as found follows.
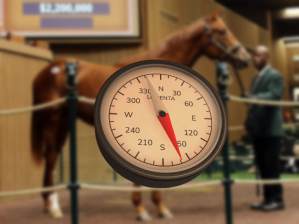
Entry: value=160 unit=°
